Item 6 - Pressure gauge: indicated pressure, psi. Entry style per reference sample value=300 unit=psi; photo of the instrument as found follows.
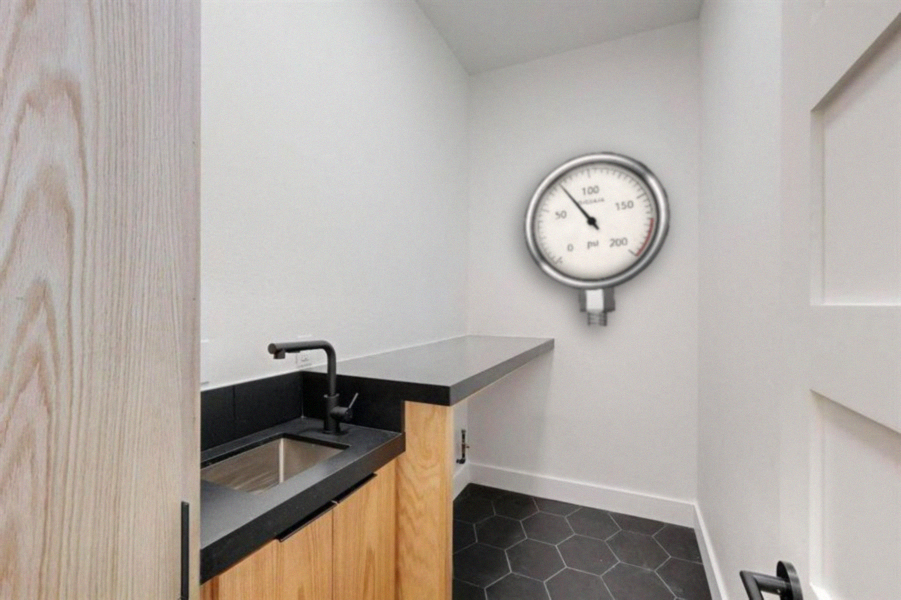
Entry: value=75 unit=psi
